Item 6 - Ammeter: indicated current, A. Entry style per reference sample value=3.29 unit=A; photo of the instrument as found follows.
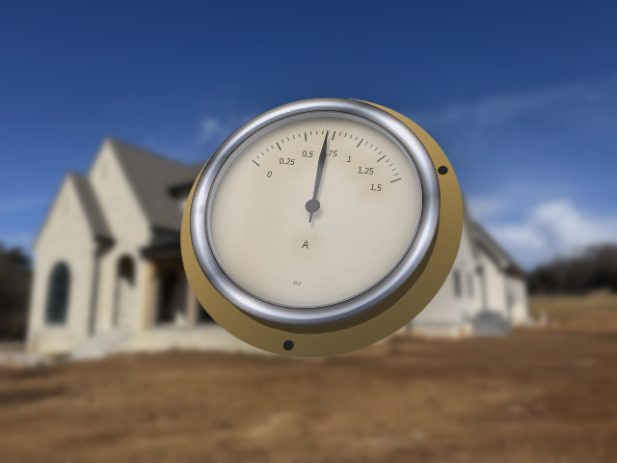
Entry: value=0.7 unit=A
